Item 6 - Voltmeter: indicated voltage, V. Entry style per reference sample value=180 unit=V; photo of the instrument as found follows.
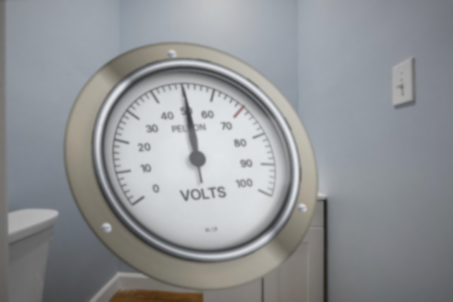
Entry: value=50 unit=V
